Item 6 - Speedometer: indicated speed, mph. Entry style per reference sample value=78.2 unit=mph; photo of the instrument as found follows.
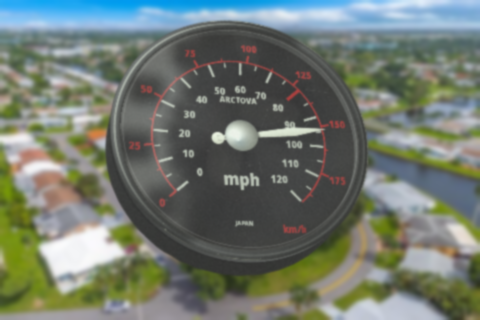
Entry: value=95 unit=mph
